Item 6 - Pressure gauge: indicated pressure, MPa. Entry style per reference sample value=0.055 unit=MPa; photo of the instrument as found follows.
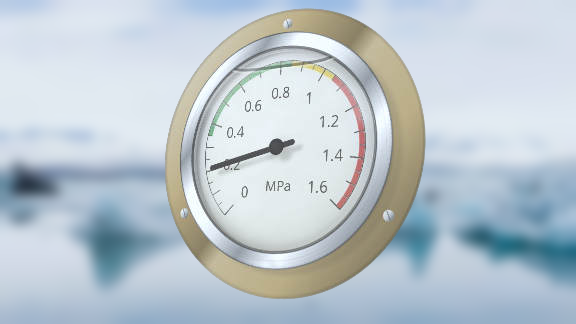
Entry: value=0.2 unit=MPa
